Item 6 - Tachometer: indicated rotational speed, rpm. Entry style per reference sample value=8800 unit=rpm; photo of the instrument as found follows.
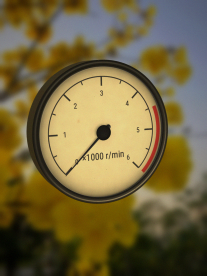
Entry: value=0 unit=rpm
